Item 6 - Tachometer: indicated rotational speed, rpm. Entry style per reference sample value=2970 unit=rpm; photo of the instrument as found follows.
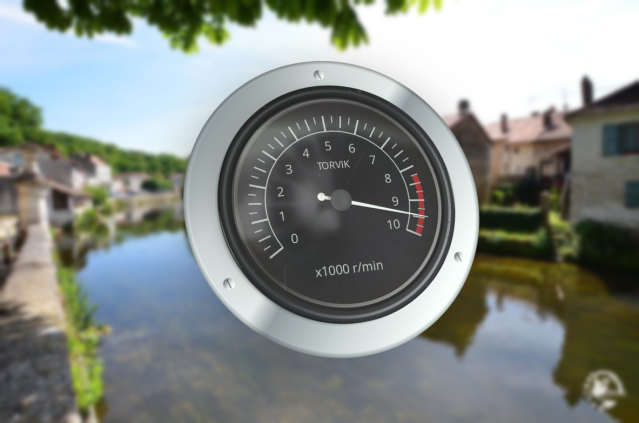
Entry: value=9500 unit=rpm
